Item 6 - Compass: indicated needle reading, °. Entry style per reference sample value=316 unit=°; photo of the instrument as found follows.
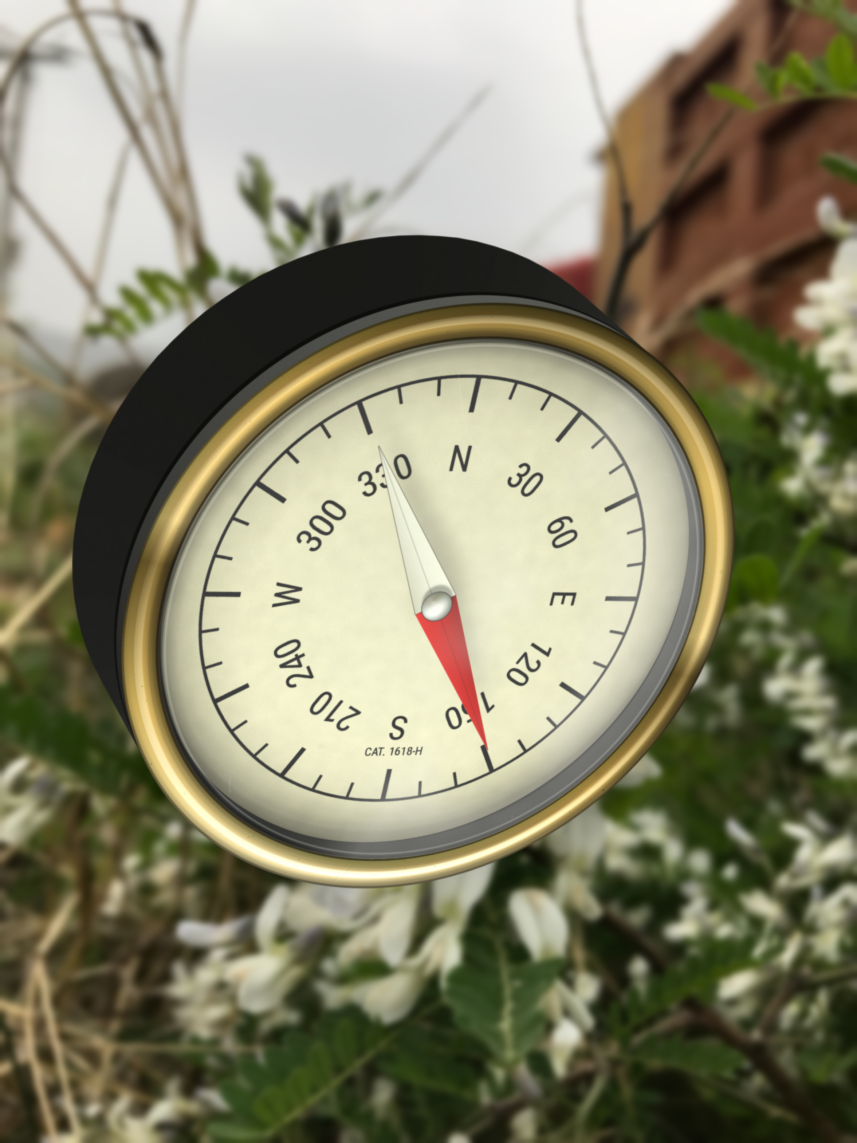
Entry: value=150 unit=°
